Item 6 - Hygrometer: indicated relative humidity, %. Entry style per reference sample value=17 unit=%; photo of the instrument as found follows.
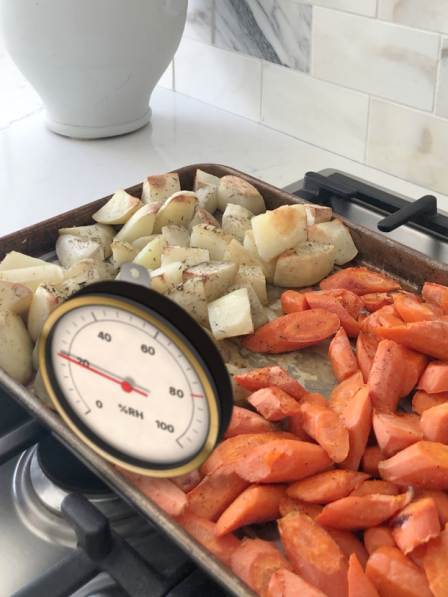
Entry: value=20 unit=%
